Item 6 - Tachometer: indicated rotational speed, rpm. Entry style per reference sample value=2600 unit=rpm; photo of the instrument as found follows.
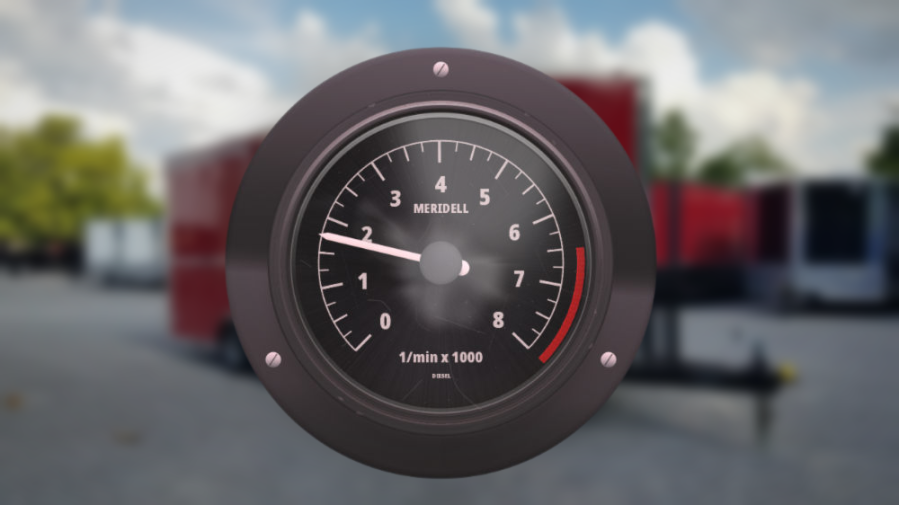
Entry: value=1750 unit=rpm
